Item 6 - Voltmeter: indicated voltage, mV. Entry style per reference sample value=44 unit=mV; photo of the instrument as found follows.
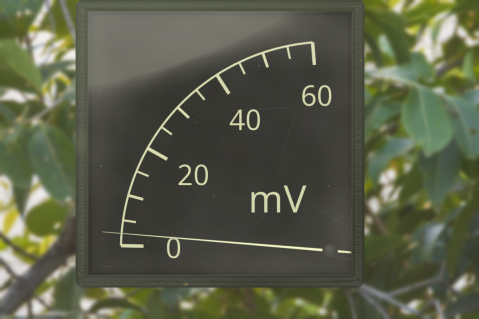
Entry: value=2.5 unit=mV
